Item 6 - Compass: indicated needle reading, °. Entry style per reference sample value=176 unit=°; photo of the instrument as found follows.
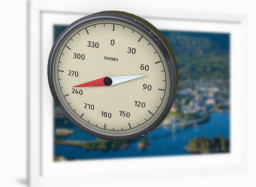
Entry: value=250 unit=°
